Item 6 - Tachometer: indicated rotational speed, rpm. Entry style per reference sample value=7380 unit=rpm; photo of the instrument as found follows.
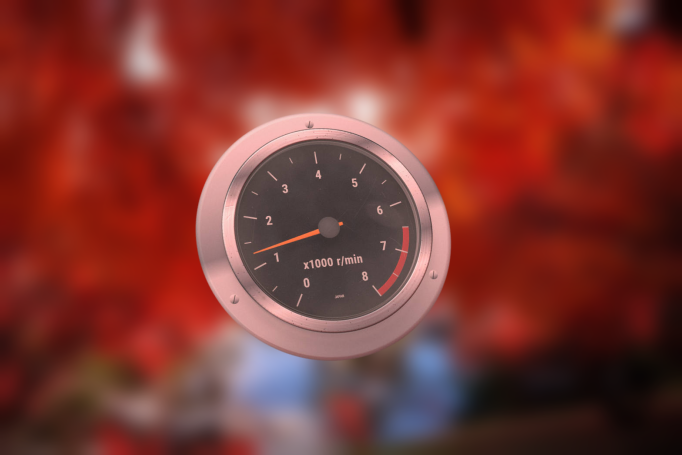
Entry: value=1250 unit=rpm
